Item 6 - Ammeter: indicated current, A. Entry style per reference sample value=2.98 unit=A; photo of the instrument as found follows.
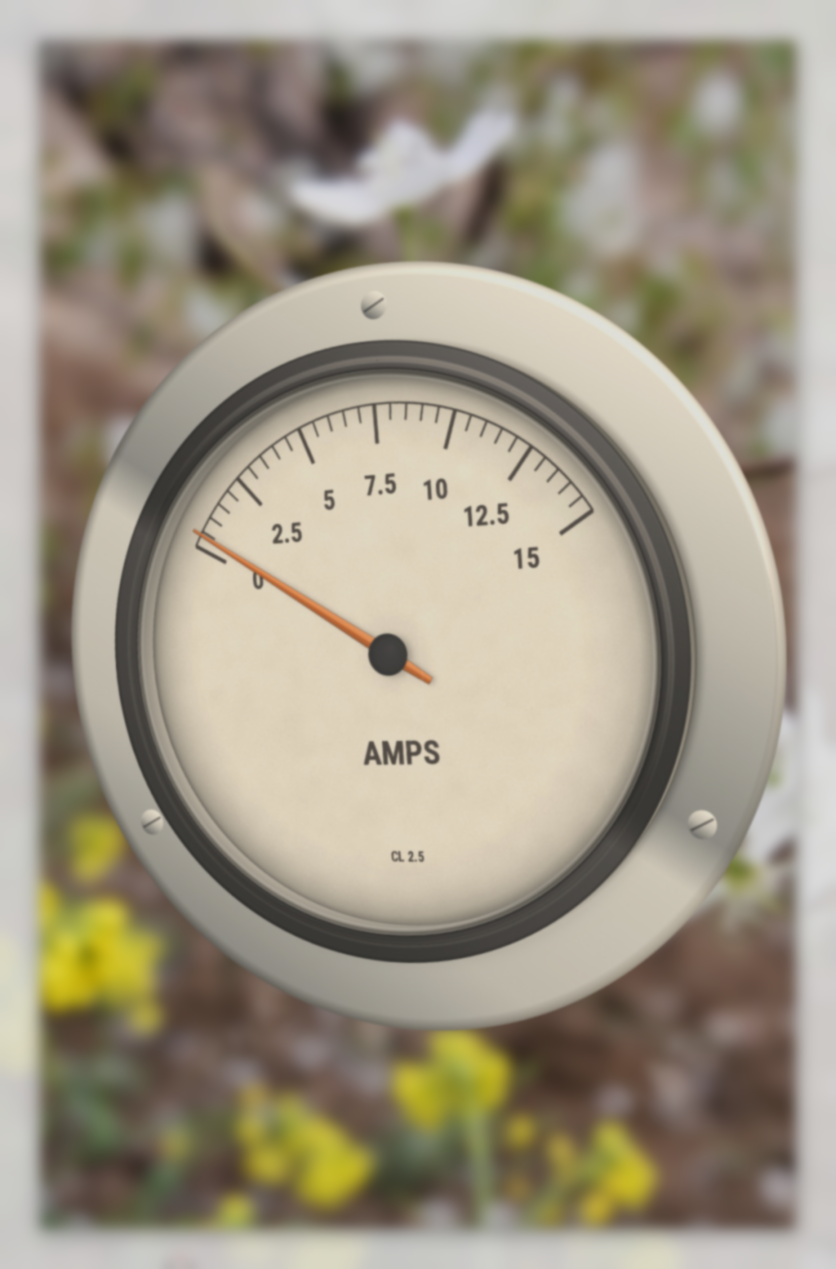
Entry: value=0.5 unit=A
